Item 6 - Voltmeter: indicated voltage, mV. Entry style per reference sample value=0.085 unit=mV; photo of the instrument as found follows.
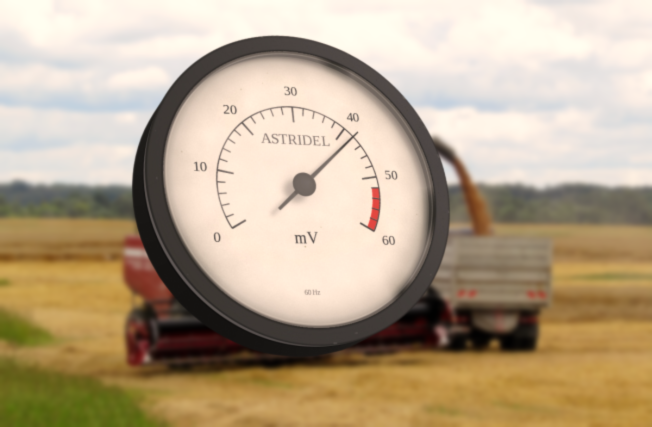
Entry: value=42 unit=mV
